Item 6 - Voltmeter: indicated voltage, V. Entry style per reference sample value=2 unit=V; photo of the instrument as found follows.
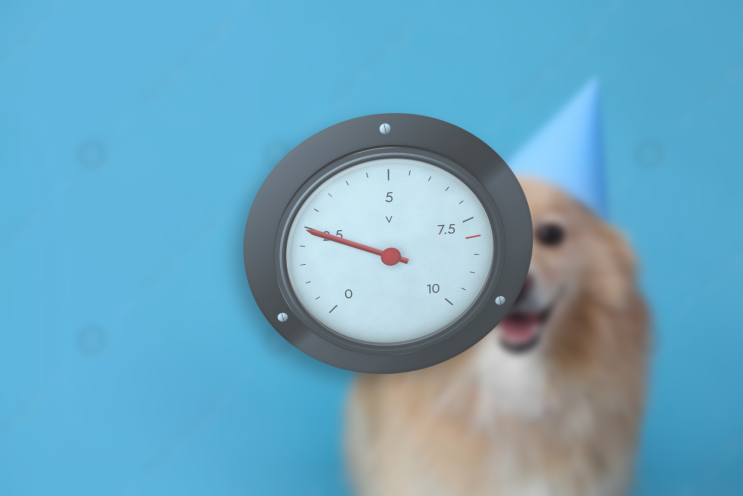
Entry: value=2.5 unit=V
